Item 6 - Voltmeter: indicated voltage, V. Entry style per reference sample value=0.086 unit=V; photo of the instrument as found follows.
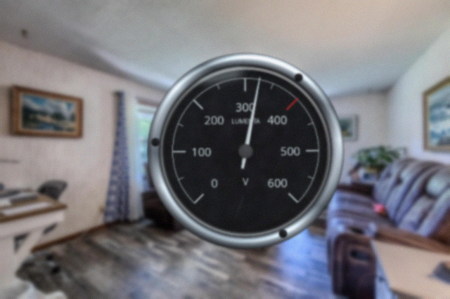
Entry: value=325 unit=V
